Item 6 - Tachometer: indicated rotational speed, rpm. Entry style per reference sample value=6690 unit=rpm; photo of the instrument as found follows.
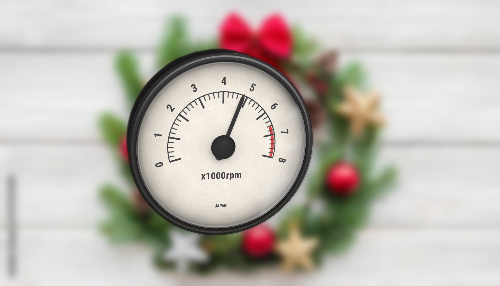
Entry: value=4800 unit=rpm
